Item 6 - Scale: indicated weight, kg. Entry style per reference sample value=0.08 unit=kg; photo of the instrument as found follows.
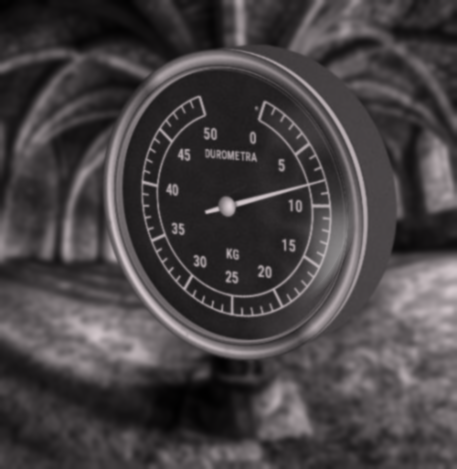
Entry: value=8 unit=kg
